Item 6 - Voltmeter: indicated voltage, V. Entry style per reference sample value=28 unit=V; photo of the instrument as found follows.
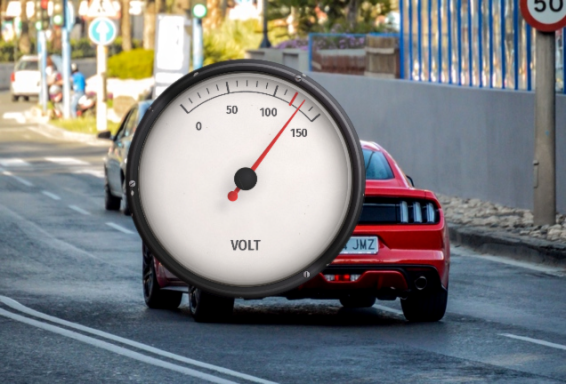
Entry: value=130 unit=V
